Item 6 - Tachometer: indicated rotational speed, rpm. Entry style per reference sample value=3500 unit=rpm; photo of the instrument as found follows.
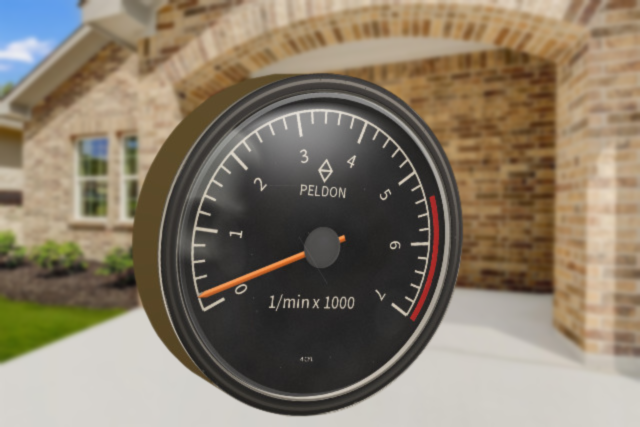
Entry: value=200 unit=rpm
